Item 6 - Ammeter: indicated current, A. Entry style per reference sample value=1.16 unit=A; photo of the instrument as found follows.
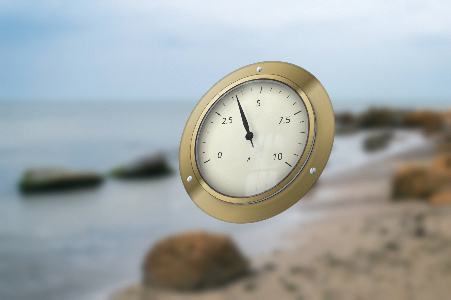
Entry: value=3.75 unit=A
